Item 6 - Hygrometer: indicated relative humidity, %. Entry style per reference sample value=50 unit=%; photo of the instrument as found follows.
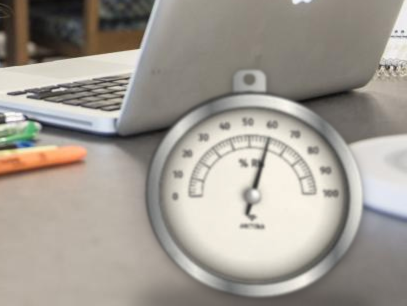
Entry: value=60 unit=%
